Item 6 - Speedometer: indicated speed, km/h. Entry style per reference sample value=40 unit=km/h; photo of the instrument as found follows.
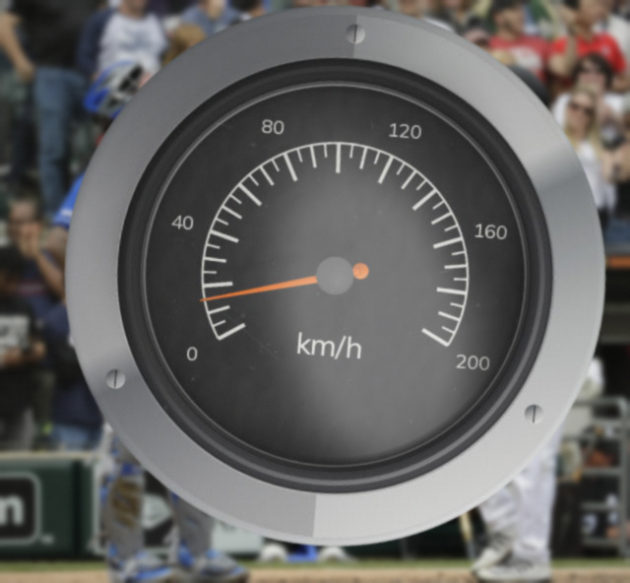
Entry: value=15 unit=km/h
